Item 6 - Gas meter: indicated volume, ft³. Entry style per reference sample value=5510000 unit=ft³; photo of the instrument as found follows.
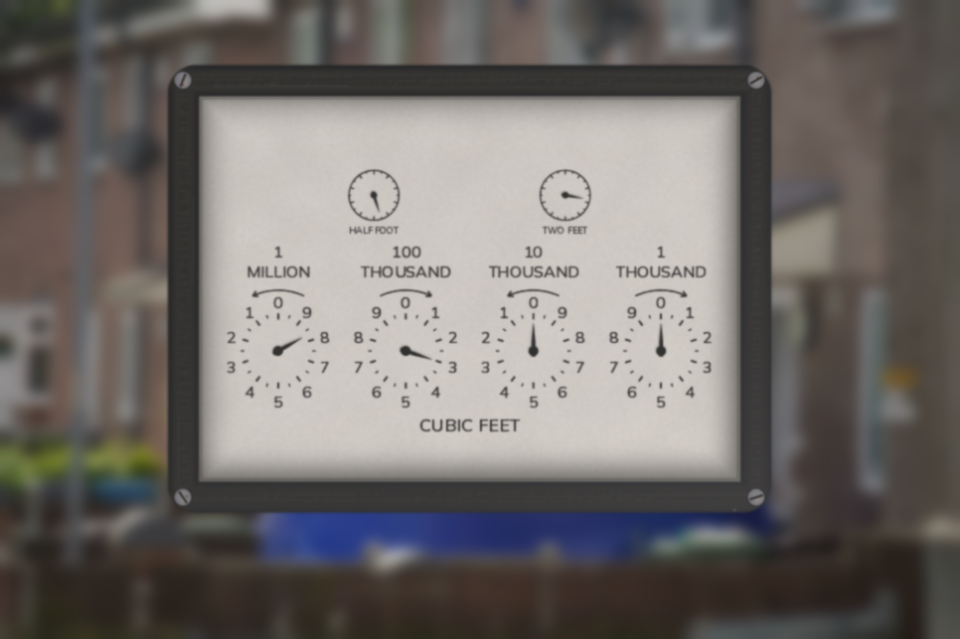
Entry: value=830000 unit=ft³
